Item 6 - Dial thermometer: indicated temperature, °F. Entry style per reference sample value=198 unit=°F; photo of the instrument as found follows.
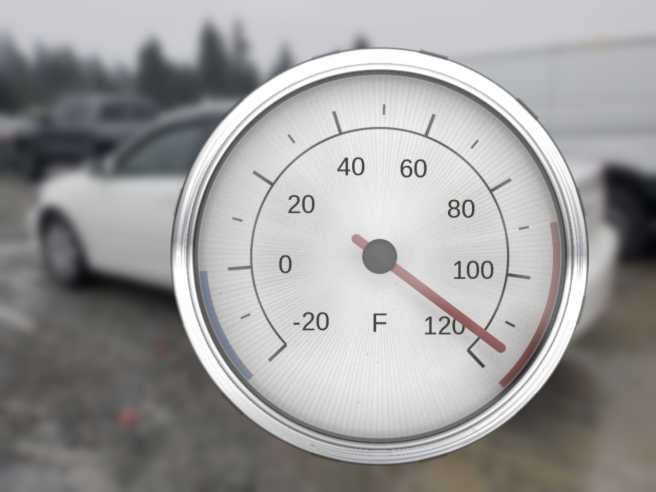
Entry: value=115 unit=°F
